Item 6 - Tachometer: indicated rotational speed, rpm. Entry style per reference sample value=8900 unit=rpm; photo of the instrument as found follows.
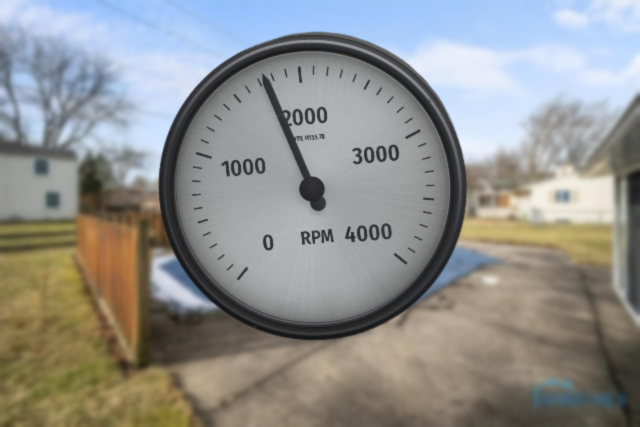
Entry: value=1750 unit=rpm
